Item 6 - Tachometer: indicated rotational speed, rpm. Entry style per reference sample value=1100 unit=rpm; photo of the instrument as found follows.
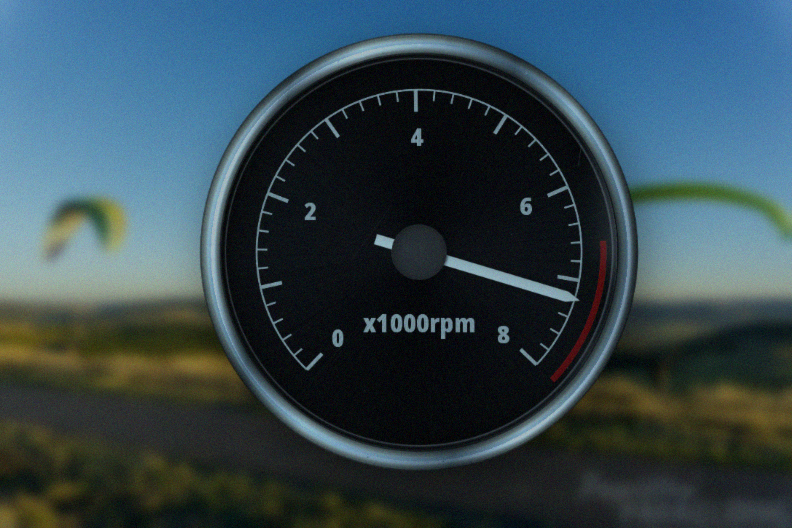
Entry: value=7200 unit=rpm
